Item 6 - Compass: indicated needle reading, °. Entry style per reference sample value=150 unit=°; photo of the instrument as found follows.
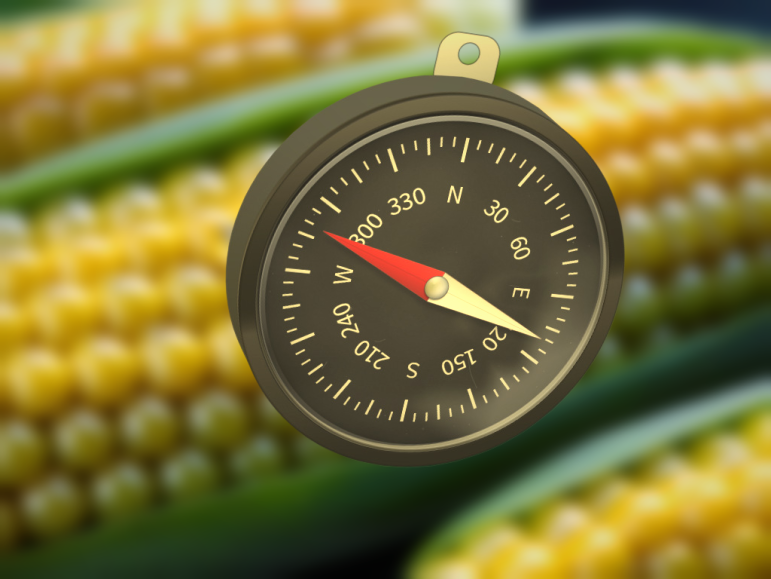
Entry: value=290 unit=°
